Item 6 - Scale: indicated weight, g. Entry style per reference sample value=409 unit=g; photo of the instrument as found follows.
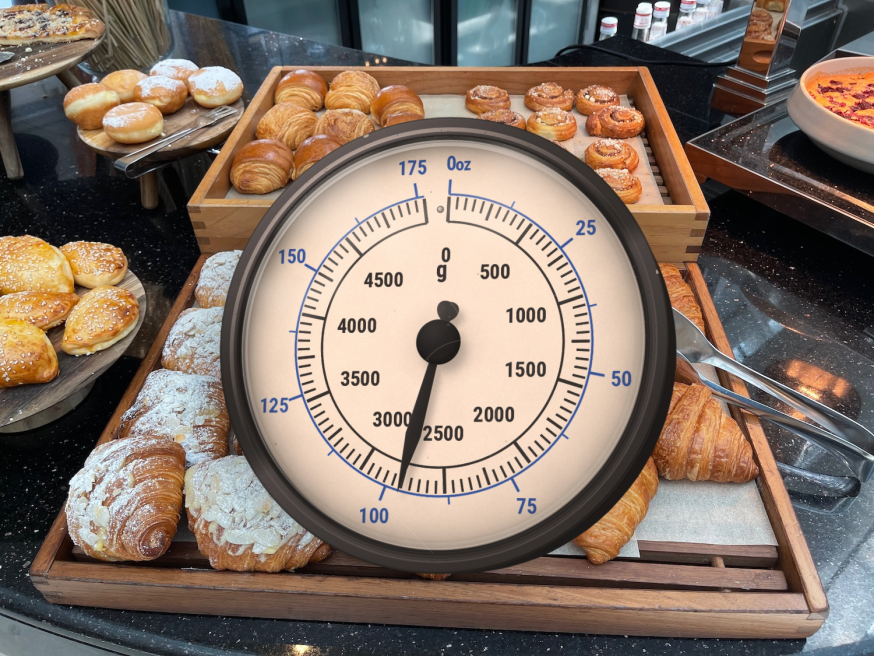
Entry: value=2750 unit=g
